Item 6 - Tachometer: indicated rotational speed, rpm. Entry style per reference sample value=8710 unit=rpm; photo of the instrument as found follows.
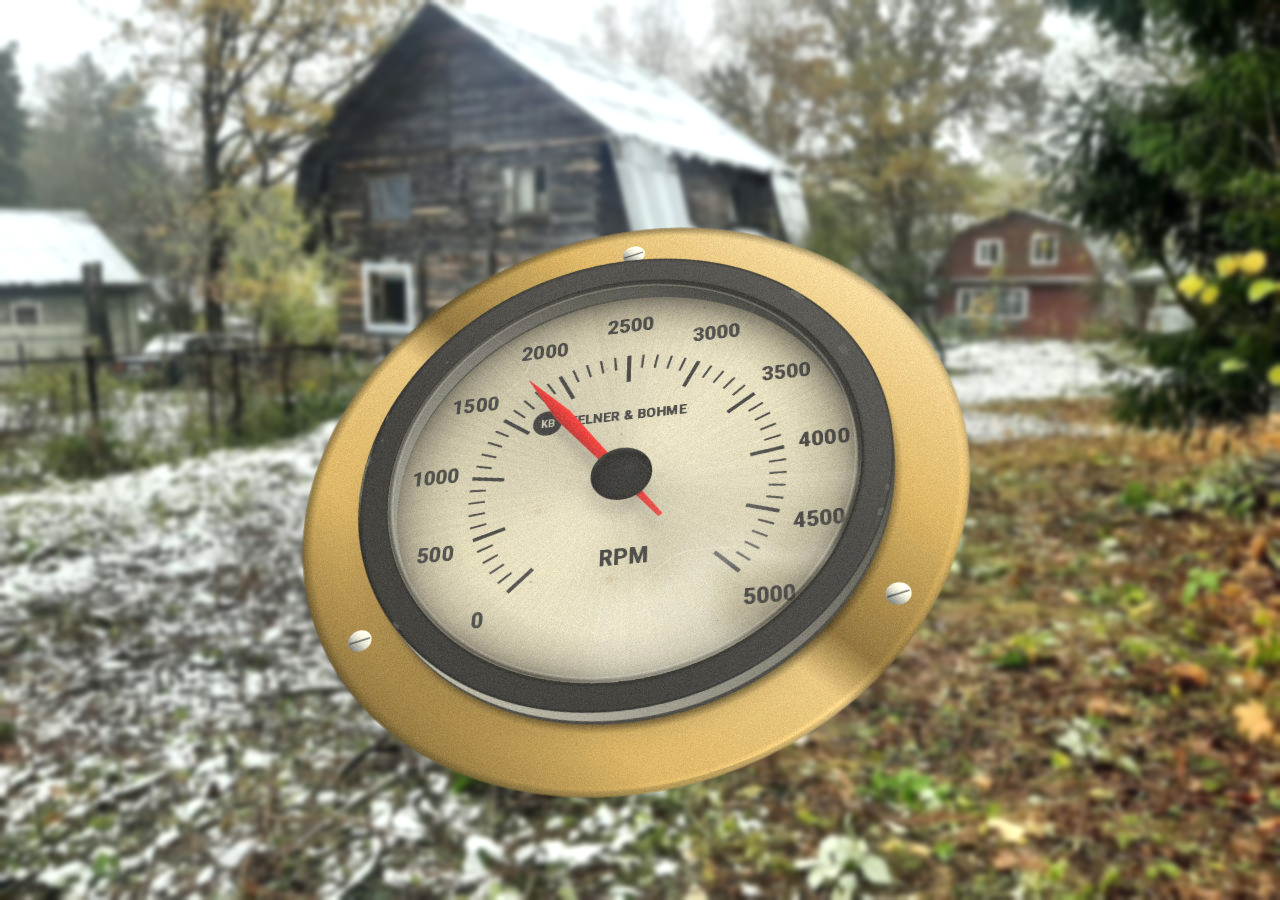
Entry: value=1800 unit=rpm
